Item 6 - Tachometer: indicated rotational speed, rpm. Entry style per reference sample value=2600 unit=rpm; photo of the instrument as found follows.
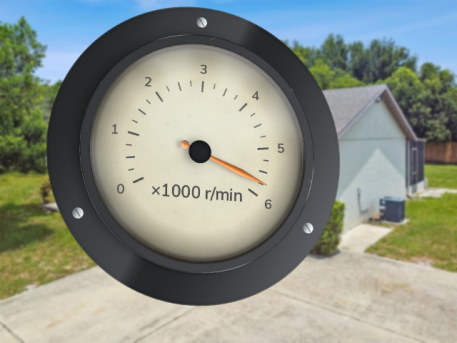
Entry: value=5750 unit=rpm
